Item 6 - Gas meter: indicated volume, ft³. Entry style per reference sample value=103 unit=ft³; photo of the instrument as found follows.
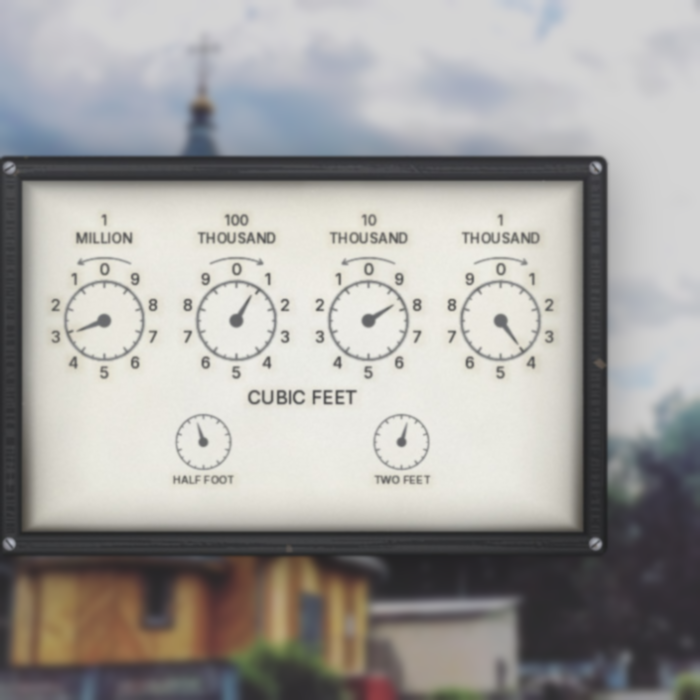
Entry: value=308400 unit=ft³
